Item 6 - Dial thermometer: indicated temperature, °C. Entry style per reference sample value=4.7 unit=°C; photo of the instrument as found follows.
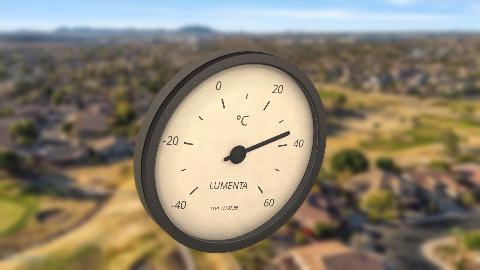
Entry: value=35 unit=°C
